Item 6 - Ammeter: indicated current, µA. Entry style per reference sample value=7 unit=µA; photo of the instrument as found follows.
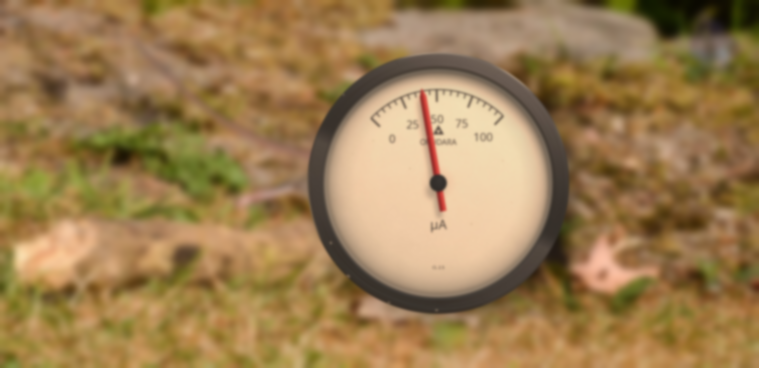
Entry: value=40 unit=µA
